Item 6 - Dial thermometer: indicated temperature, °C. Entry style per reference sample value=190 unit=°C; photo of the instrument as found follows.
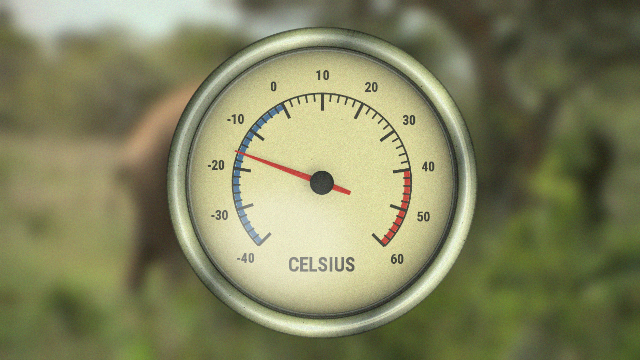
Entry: value=-16 unit=°C
